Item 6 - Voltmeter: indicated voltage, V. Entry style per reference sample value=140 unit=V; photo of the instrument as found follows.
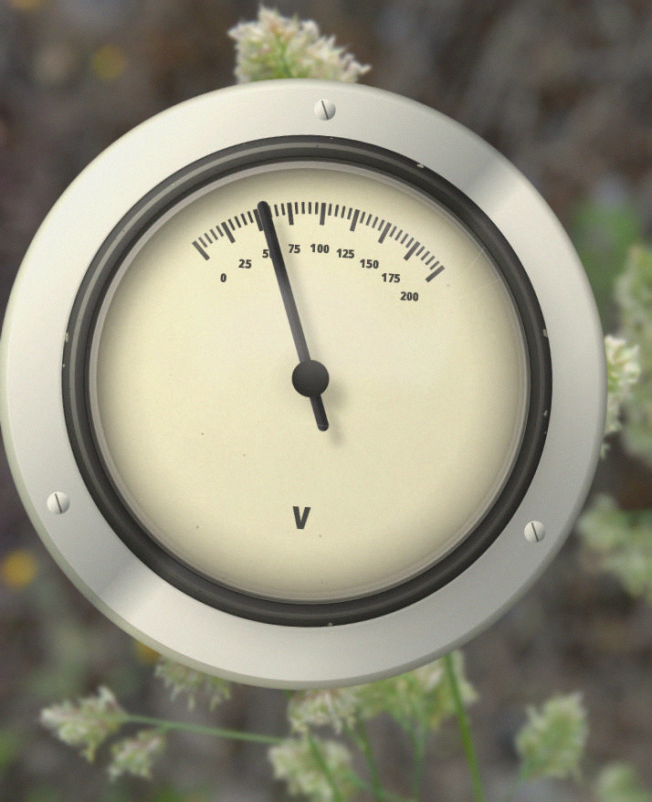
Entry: value=55 unit=V
